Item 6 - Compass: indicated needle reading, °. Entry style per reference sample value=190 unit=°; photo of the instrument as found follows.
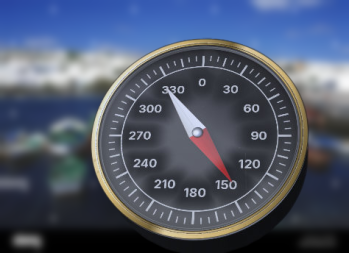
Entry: value=145 unit=°
